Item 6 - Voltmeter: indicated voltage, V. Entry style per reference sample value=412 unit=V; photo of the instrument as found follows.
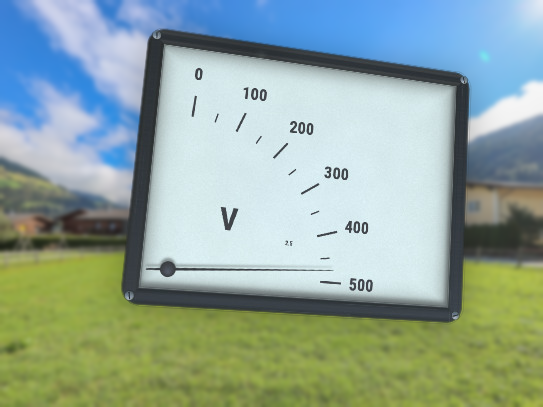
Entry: value=475 unit=V
